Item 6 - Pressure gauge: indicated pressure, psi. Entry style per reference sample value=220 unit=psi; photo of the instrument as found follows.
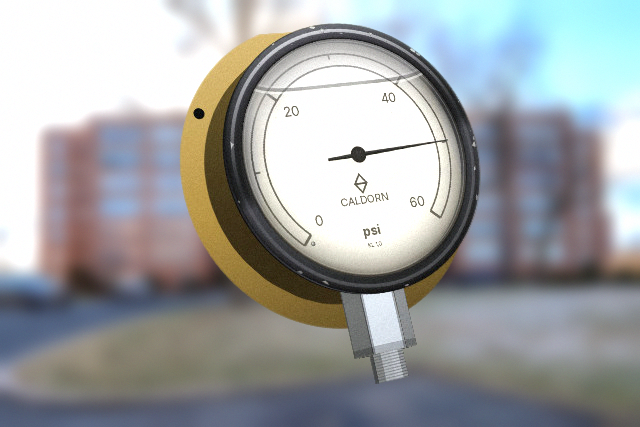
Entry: value=50 unit=psi
